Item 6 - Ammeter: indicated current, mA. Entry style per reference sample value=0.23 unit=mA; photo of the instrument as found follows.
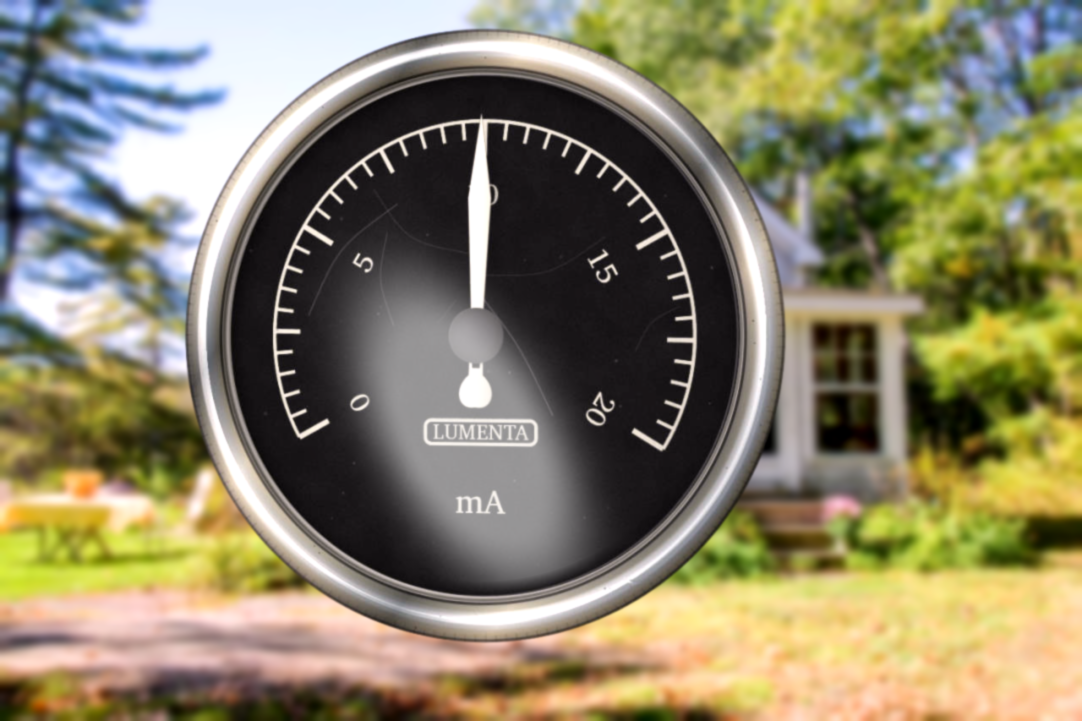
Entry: value=10 unit=mA
